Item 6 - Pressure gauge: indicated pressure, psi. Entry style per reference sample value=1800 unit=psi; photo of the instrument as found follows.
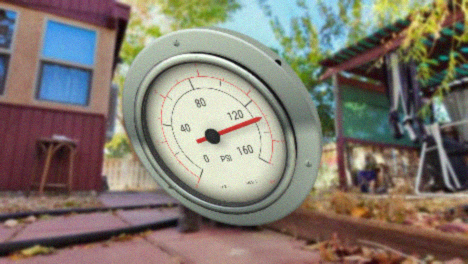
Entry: value=130 unit=psi
